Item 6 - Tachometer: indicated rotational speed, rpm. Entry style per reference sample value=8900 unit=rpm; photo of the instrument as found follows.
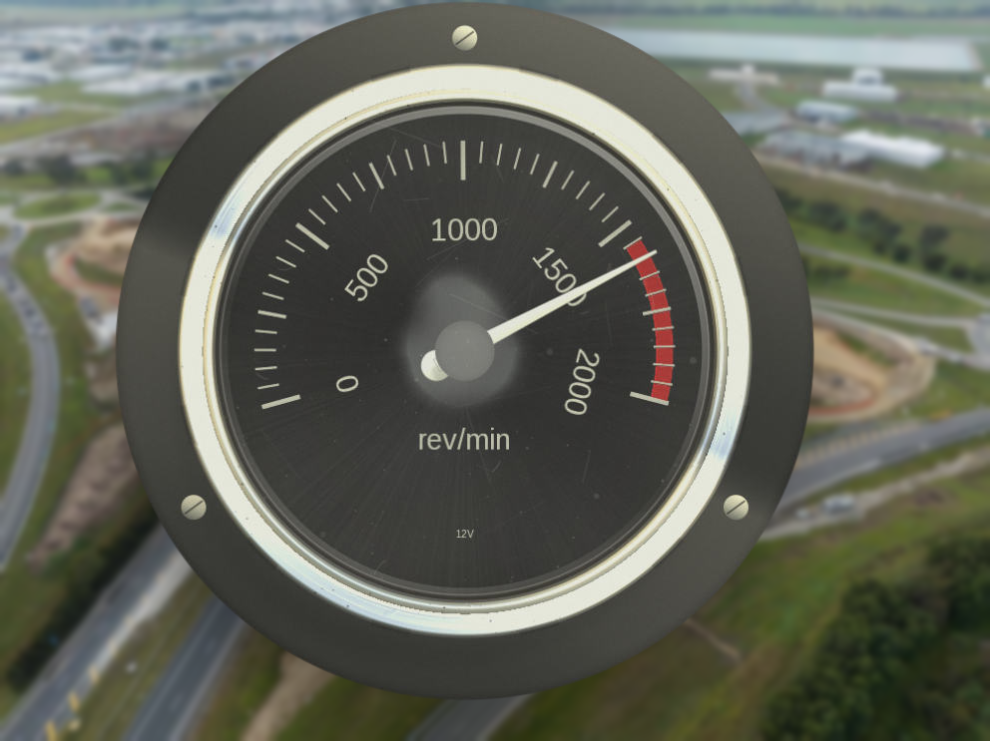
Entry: value=1600 unit=rpm
